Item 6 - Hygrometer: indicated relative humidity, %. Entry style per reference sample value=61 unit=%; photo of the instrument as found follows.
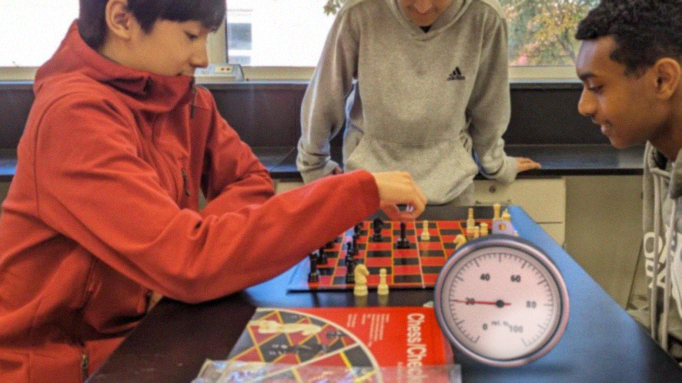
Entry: value=20 unit=%
